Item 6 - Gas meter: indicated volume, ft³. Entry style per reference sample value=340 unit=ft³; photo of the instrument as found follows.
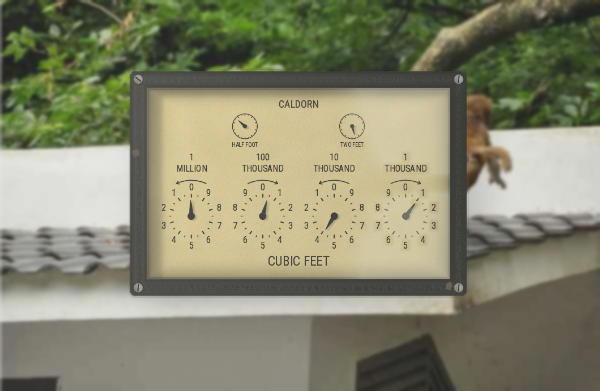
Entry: value=4100 unit=ft³
